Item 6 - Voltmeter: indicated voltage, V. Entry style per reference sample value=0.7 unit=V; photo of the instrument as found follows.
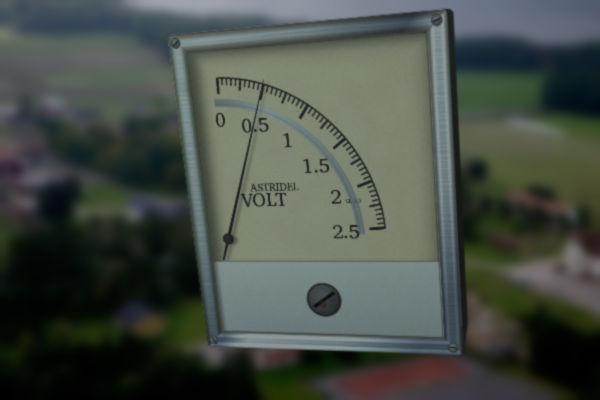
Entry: value=0.5 unit=V
